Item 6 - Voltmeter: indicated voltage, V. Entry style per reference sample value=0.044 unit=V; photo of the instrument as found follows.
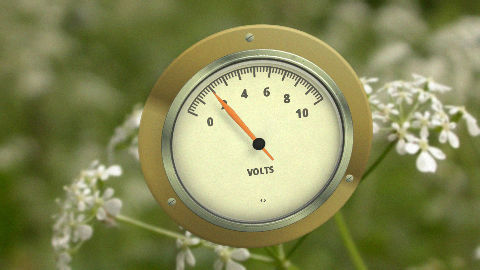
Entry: value=2 unit=V
